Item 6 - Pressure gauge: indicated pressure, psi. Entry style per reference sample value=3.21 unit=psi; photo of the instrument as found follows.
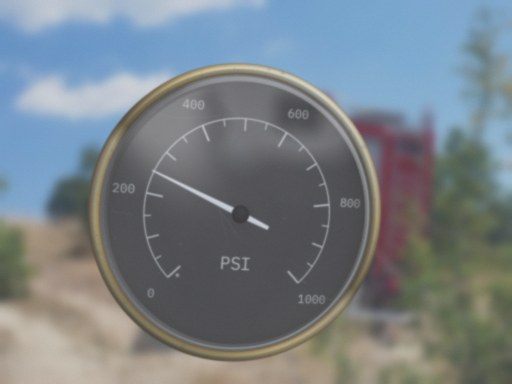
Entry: value=250 unit=psi
